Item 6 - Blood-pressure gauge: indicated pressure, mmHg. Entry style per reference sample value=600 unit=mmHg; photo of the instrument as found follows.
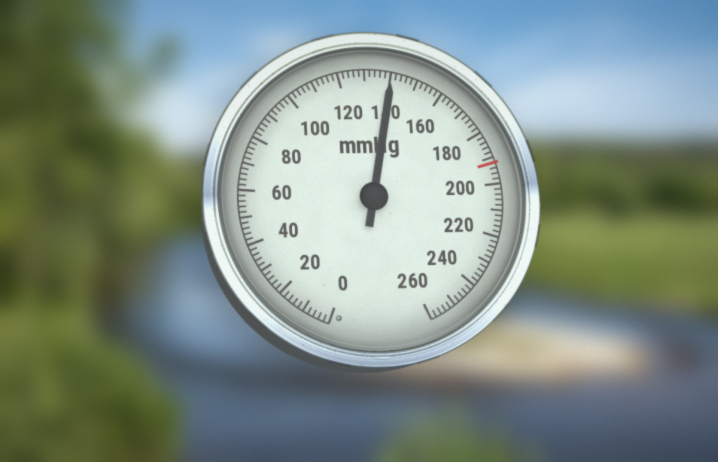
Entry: value=140 unit=mmHg
